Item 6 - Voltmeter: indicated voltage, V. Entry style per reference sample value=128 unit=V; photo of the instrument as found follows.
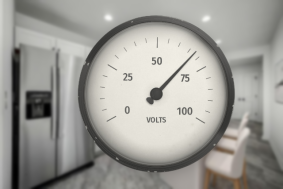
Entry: value=67.5 unit=V
